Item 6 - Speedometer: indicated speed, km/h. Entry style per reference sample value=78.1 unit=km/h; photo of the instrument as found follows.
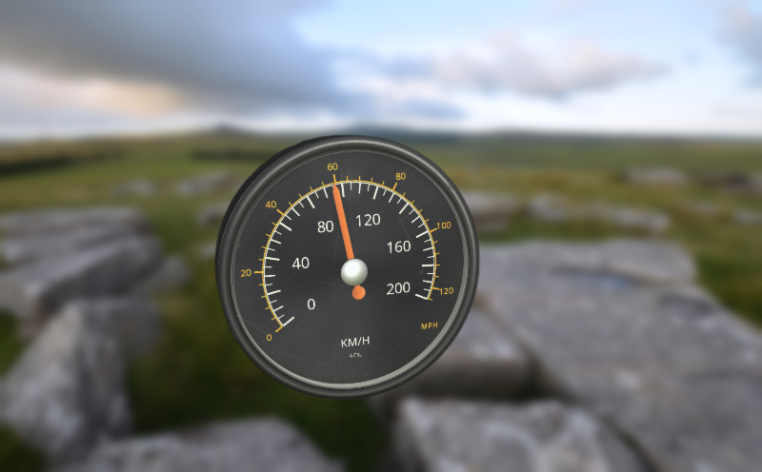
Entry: value=95 unit=km/h
